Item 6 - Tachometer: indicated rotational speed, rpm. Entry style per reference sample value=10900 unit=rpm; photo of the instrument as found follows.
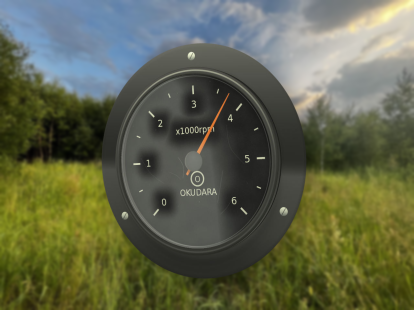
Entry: value=3750 unit=rpm
